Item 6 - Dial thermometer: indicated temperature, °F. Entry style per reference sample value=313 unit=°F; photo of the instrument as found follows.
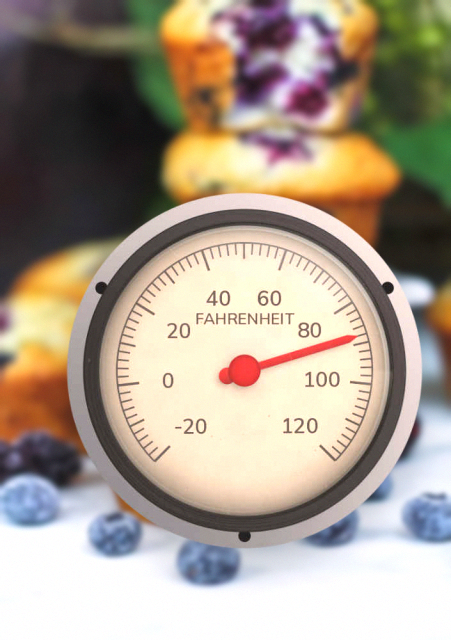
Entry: value=88 unit=°F
